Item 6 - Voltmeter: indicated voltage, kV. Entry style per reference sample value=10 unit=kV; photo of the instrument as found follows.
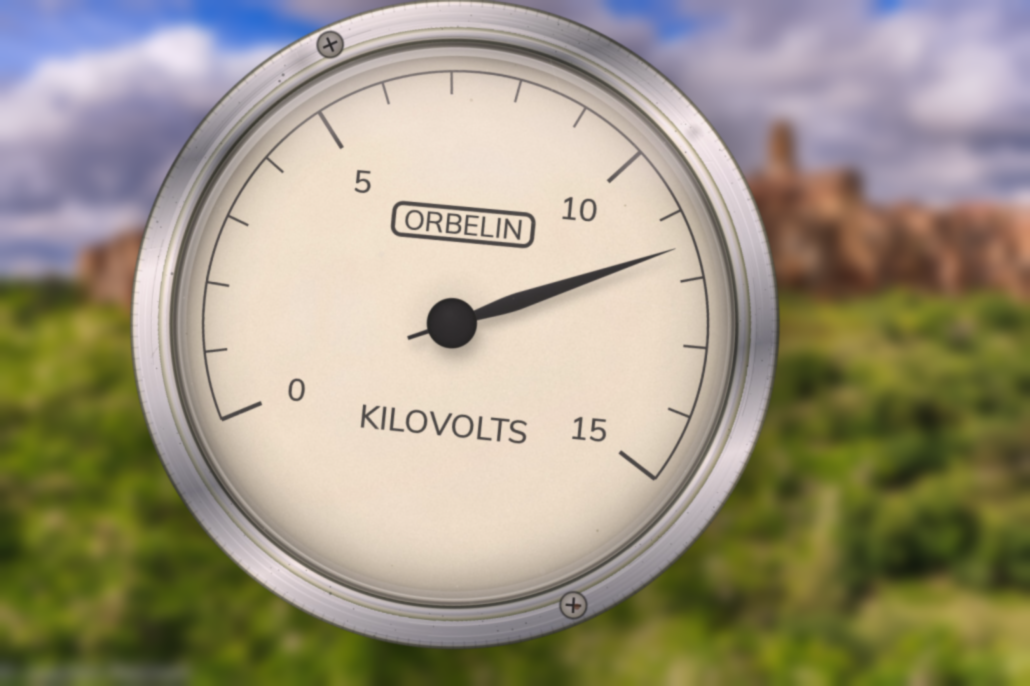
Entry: value=11.5 unit=kV
